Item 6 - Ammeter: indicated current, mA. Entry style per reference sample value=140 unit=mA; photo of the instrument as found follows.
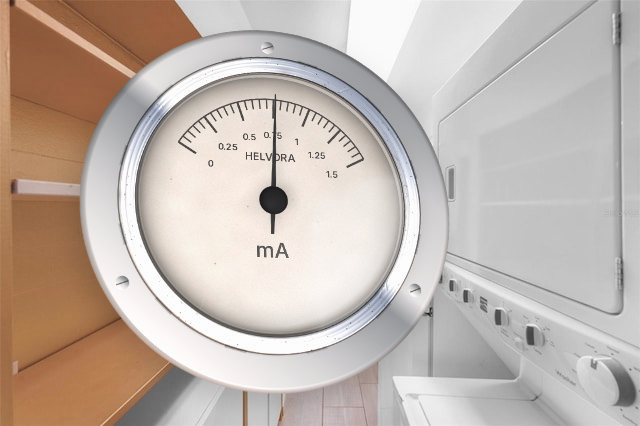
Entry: value=0.75 unit=mA
